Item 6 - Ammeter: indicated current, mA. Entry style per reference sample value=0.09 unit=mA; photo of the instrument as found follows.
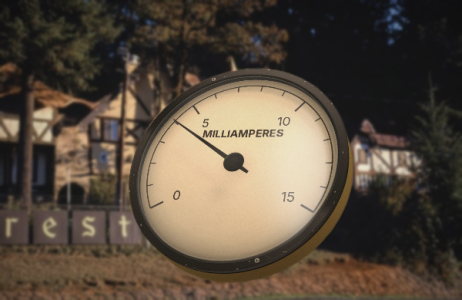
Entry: value=4 unit=mA
